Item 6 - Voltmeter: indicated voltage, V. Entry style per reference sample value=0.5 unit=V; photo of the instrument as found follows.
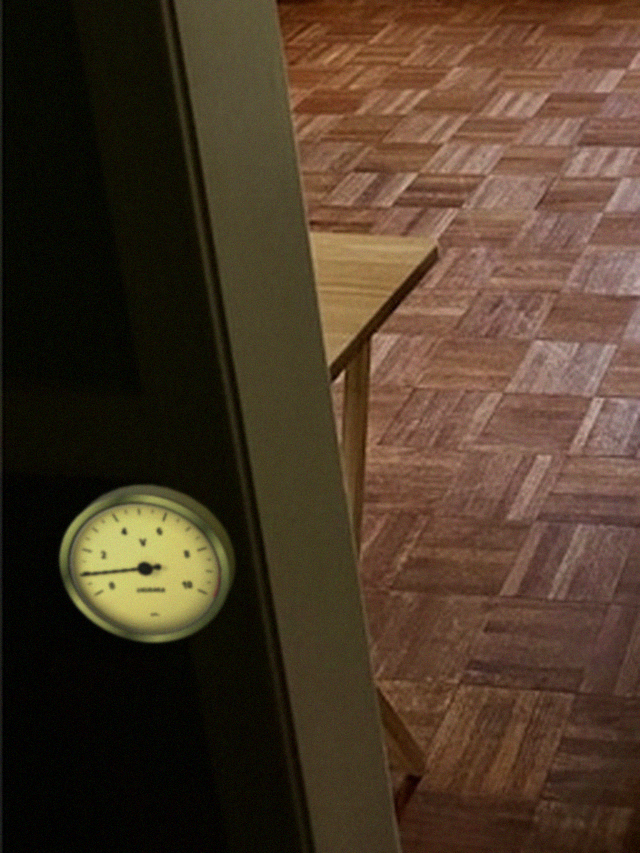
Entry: value=1 unit=V
